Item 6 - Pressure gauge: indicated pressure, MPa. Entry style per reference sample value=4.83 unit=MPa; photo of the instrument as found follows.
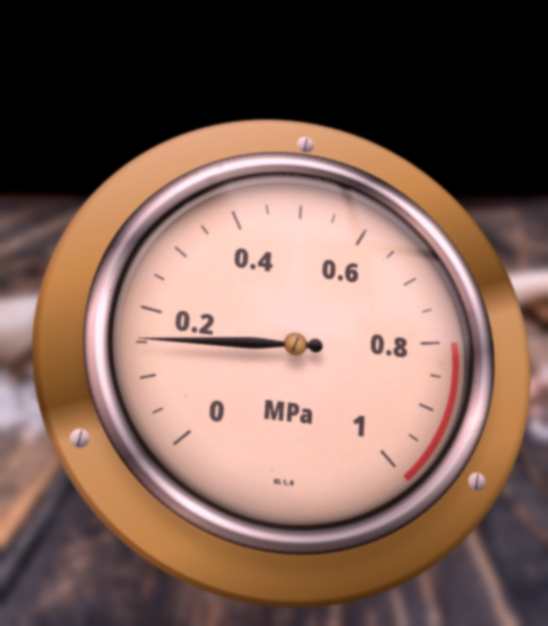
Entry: value=0.15 unit=MPa
